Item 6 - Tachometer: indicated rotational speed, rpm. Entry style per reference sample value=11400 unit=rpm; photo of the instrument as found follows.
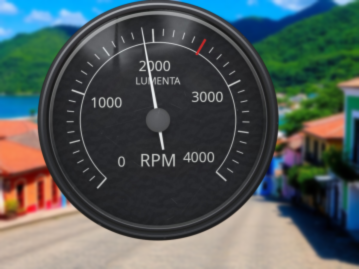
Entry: value=1900 unit=rpm
